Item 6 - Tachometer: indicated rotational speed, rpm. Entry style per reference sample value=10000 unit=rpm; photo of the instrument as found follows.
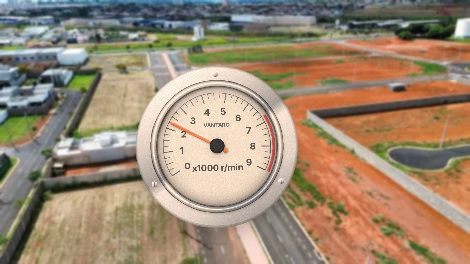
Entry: value=2250 unit=rpm
